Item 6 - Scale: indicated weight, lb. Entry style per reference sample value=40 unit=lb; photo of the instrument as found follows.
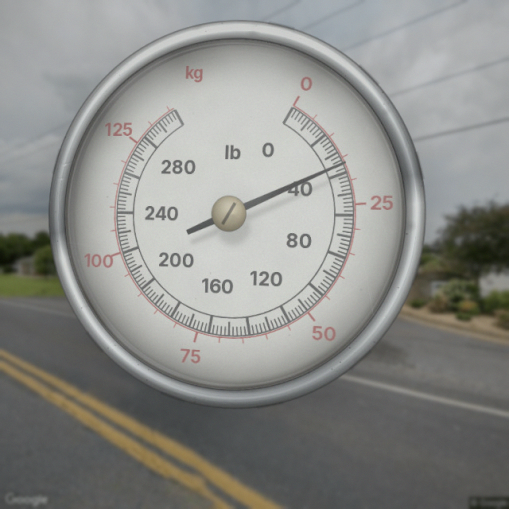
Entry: value=36 unit=lb
